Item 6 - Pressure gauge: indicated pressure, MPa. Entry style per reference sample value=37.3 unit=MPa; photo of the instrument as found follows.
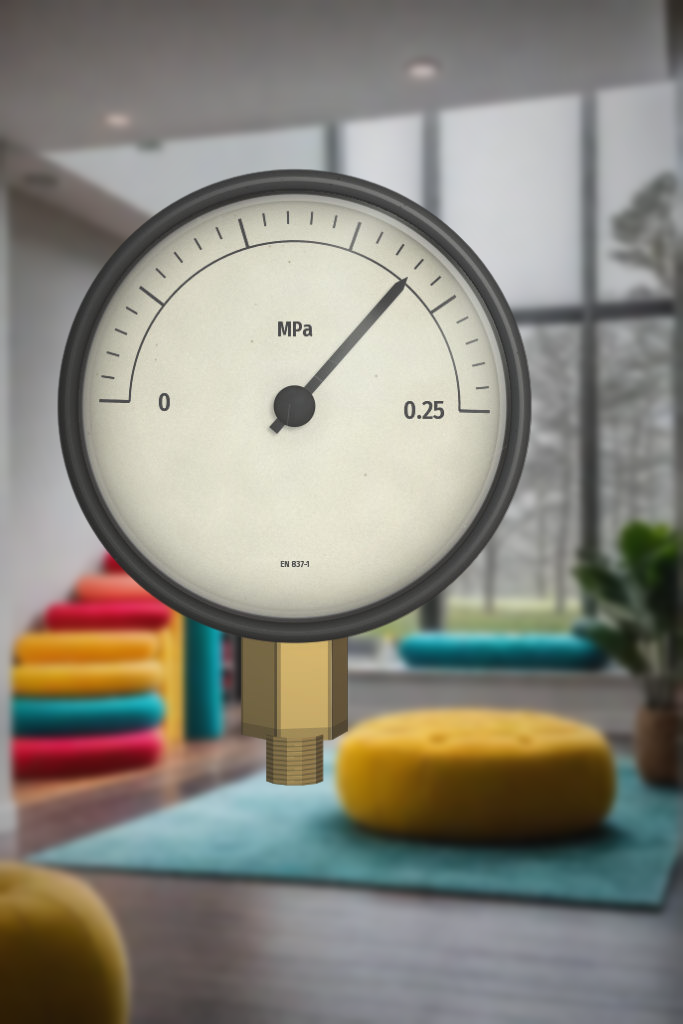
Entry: value=0.18 unit=MPa
